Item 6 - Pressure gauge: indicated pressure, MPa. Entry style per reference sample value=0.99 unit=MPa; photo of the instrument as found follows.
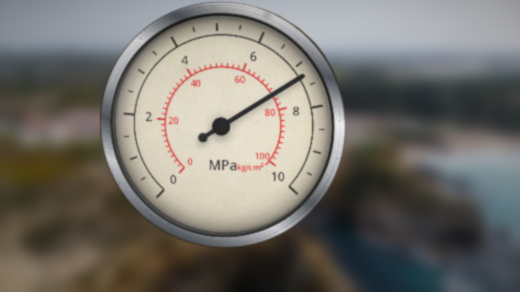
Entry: value=7.25 unit=MPa
